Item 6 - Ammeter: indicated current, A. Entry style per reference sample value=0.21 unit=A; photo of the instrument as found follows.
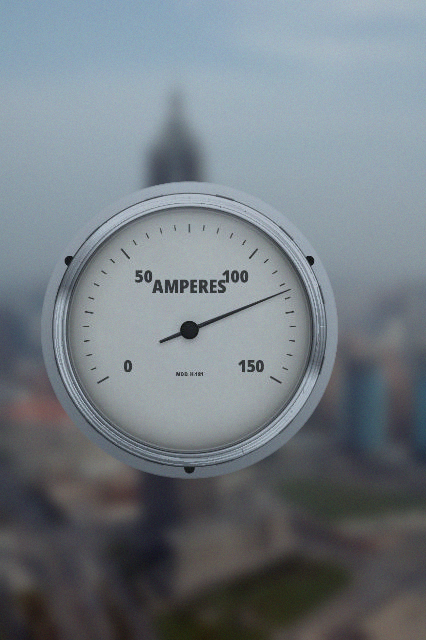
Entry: value=117.5 unit=A
